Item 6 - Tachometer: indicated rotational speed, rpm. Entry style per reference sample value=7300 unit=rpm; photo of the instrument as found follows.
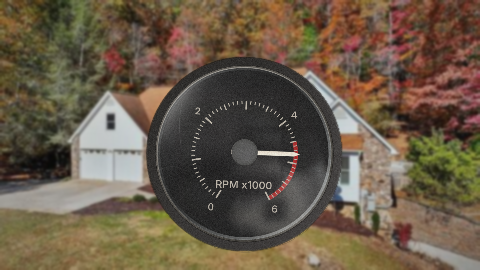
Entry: value=4800 unit=rpm
